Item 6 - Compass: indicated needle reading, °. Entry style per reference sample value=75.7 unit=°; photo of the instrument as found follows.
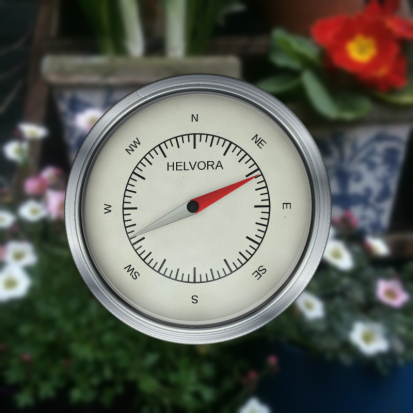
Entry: value=65 unit=°
